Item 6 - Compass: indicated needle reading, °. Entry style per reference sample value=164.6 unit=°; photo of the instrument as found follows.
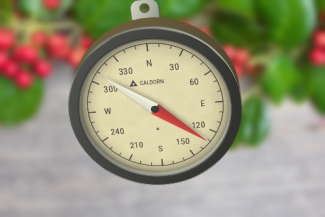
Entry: value=130 unit=°
